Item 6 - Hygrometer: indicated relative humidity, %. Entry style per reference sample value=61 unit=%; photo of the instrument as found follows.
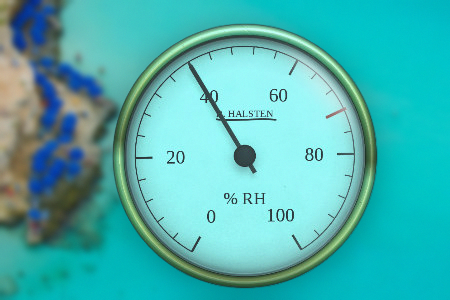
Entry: value=40 unit=%
